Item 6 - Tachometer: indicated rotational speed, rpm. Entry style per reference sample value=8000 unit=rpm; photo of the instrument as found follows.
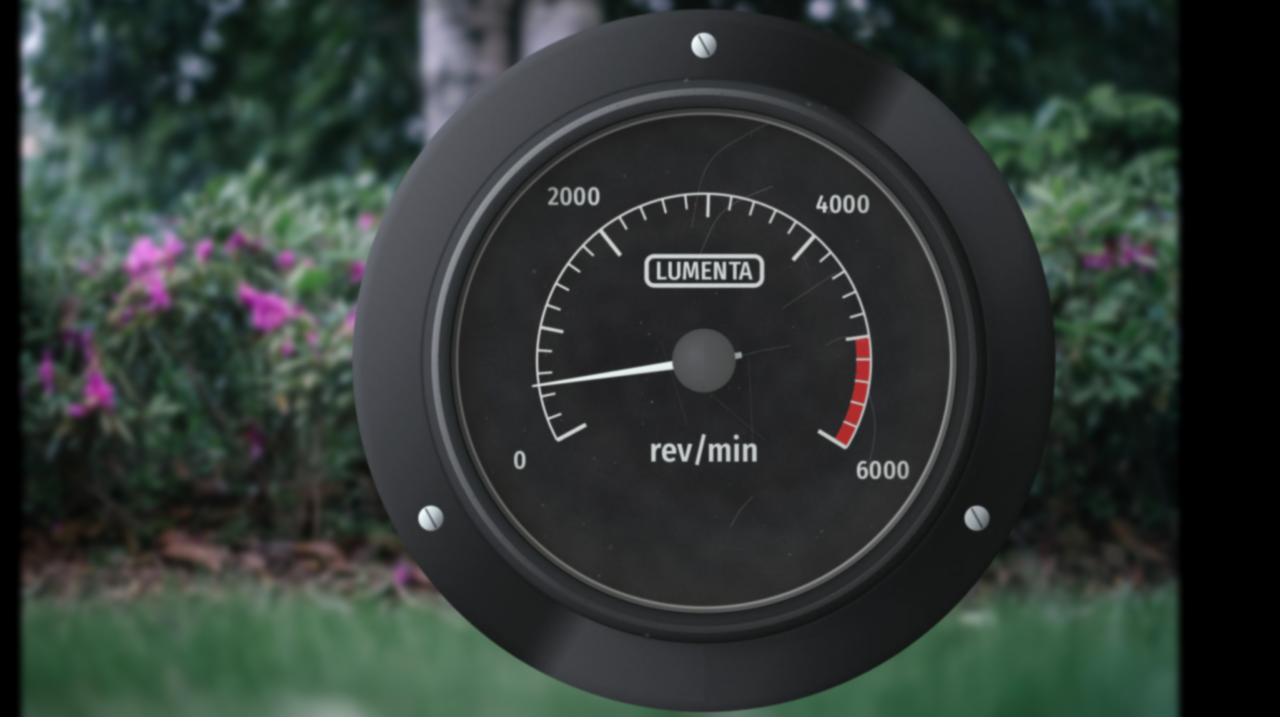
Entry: value=500 unit=rpm
